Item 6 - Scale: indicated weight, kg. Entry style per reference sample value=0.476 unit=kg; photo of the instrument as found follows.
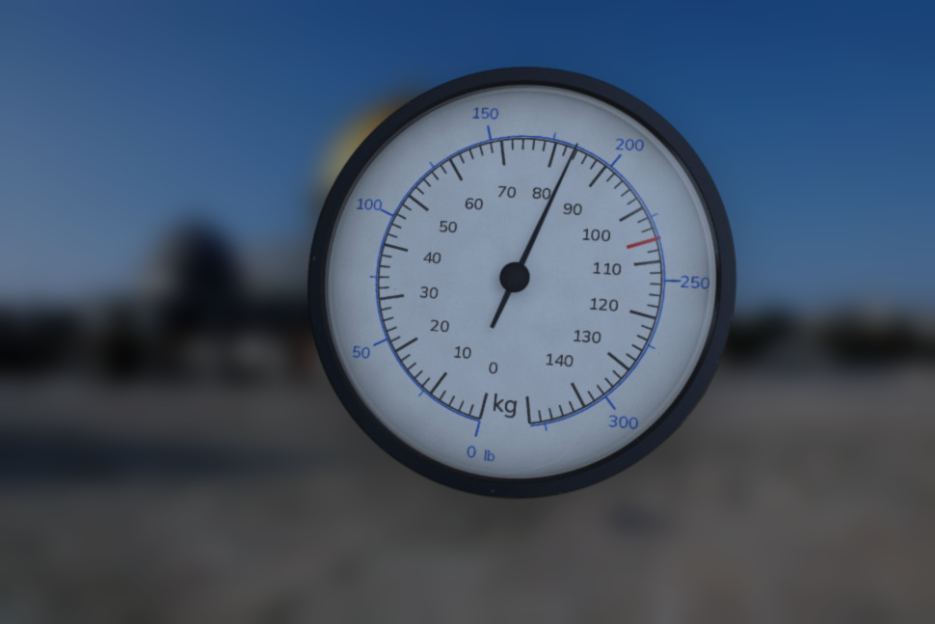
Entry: value=84 unit=kg
